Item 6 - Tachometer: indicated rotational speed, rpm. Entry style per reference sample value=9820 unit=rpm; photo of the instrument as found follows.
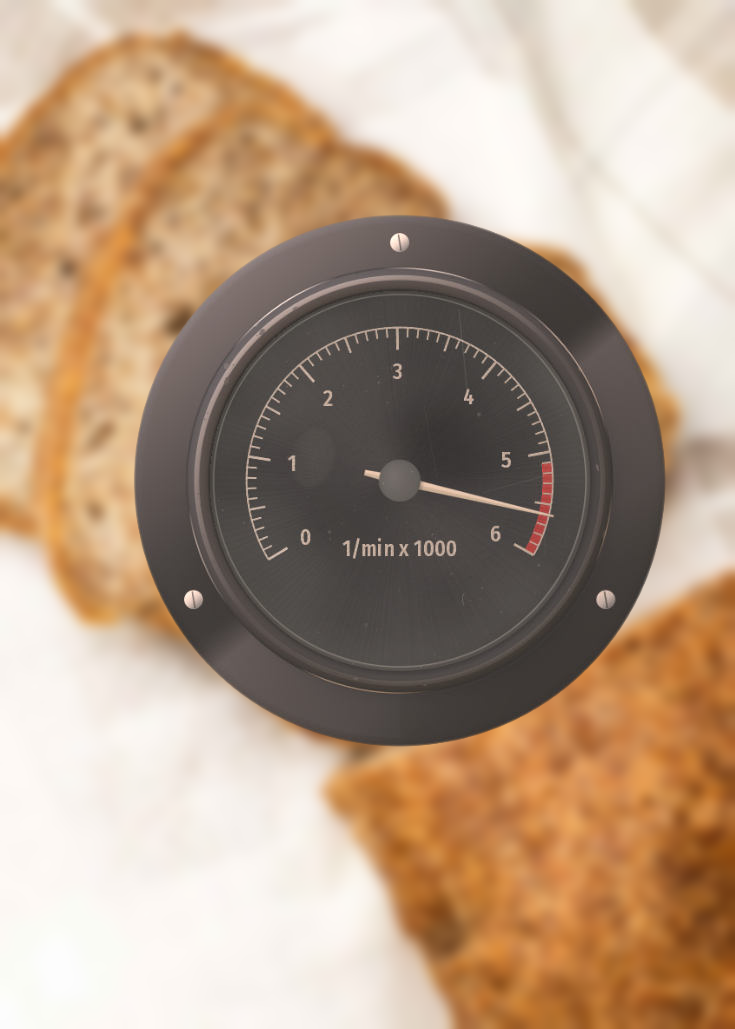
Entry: value=5600 unit=rpm
